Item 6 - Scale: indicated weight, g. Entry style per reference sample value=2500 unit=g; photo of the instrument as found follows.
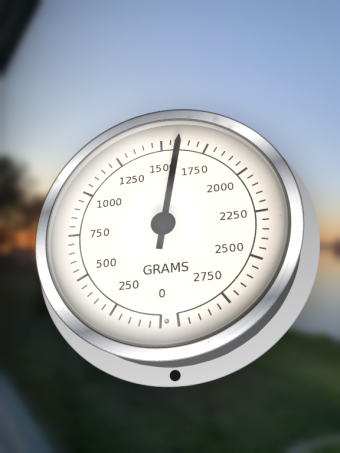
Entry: value=1600 unit=g
